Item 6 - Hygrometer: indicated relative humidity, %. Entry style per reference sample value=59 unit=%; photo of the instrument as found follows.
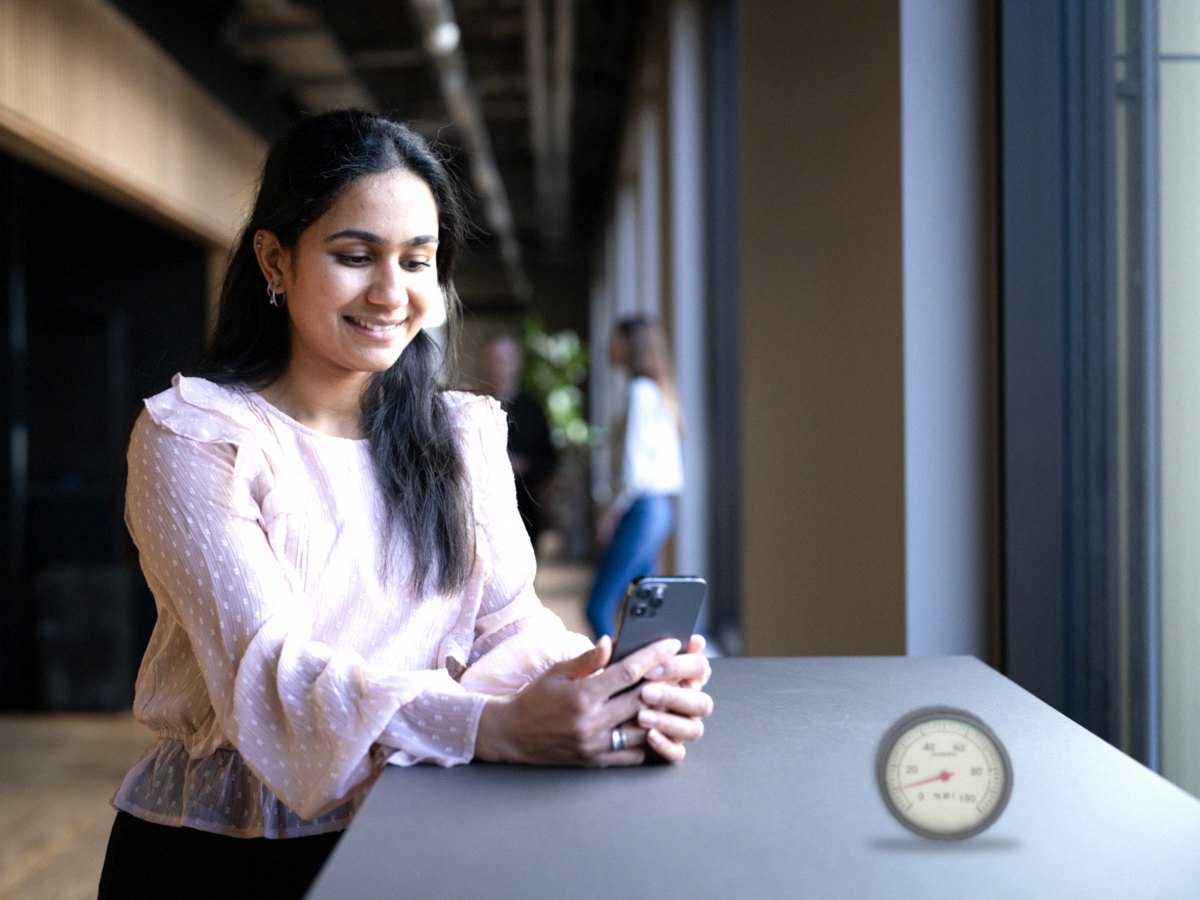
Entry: value=10 unit=%
